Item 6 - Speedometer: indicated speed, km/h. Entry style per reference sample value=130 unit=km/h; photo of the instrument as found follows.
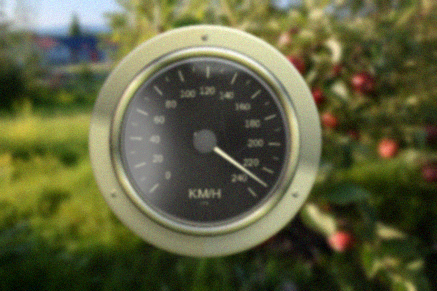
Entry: value=230 unit=km/h
